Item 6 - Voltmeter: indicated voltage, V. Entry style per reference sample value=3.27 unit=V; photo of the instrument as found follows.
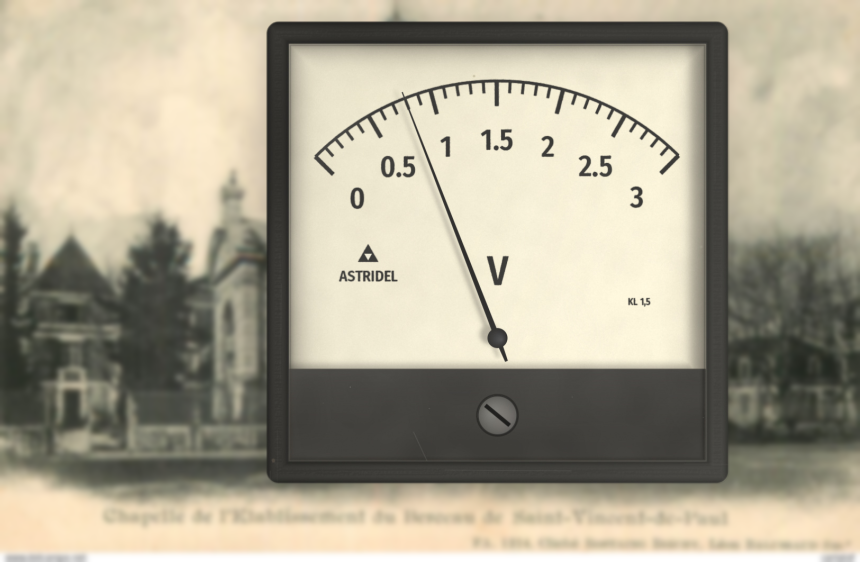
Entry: value=0.8 unit=V
